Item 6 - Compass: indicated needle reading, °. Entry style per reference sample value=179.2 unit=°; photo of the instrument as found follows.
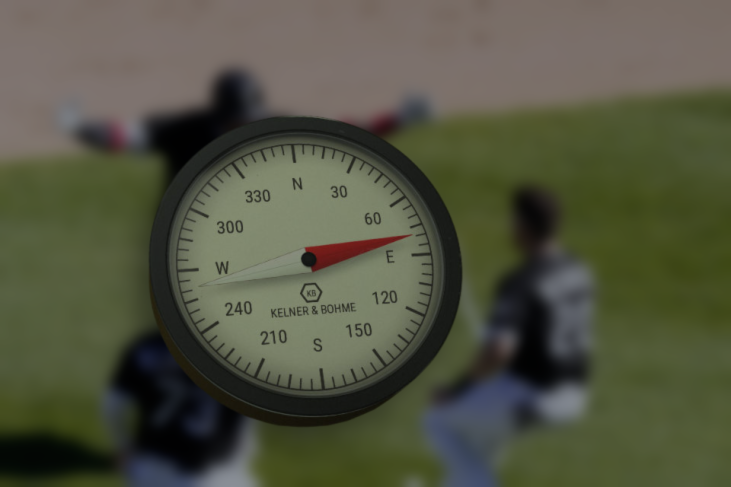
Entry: value=80 unit=°
